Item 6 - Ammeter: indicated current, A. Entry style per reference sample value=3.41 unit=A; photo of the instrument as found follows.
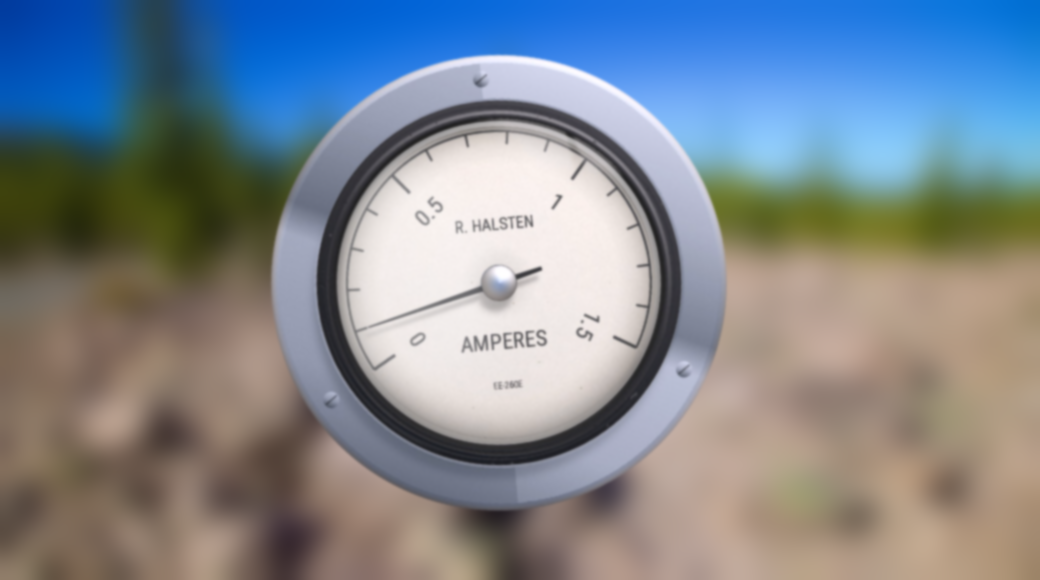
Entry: value=0.1 unit=A
